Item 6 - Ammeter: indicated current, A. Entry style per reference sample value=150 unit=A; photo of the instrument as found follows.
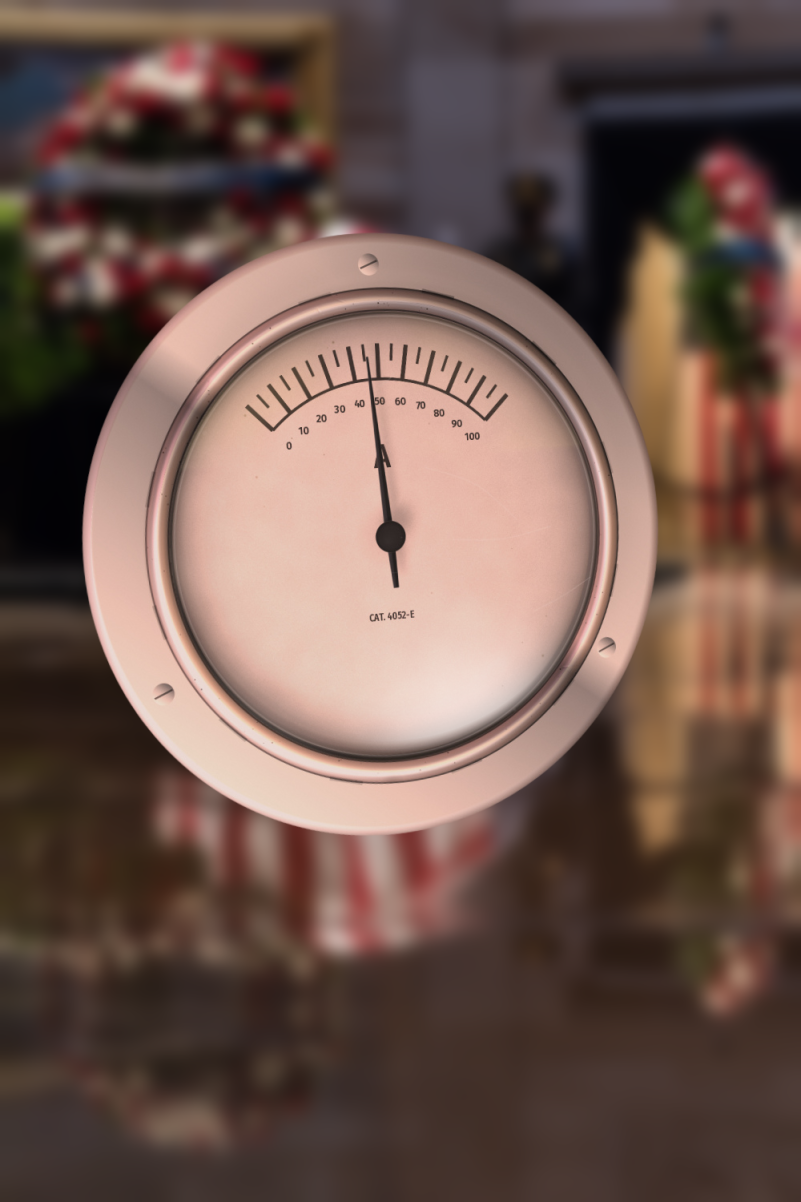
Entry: value=45 unit=A
